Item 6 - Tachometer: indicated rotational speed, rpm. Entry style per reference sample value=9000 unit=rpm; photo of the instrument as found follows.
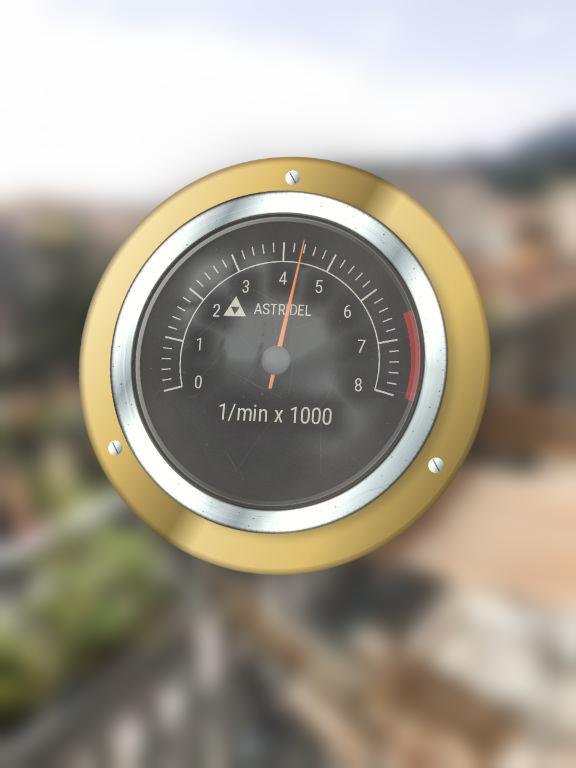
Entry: value=4400 unit=rpm
